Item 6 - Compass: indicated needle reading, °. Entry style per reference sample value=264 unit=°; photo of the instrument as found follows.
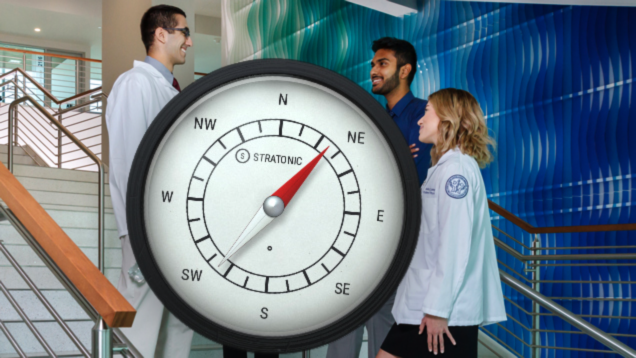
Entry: value=37.5 unit=°
